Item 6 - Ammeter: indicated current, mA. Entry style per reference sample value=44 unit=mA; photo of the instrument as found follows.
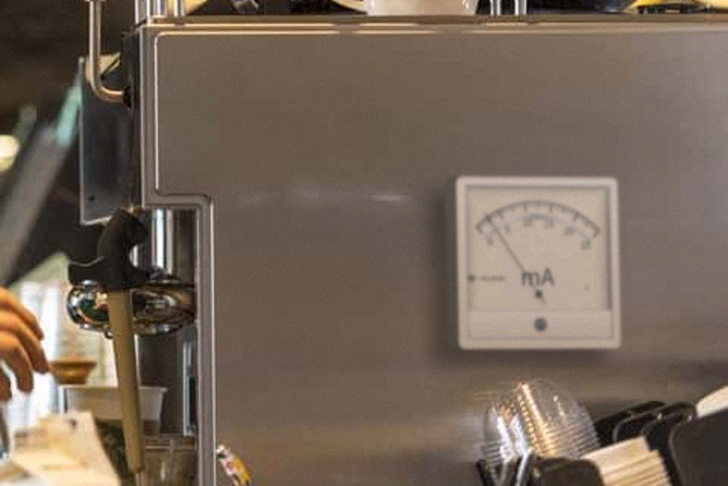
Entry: value=2.5 unit=mA
